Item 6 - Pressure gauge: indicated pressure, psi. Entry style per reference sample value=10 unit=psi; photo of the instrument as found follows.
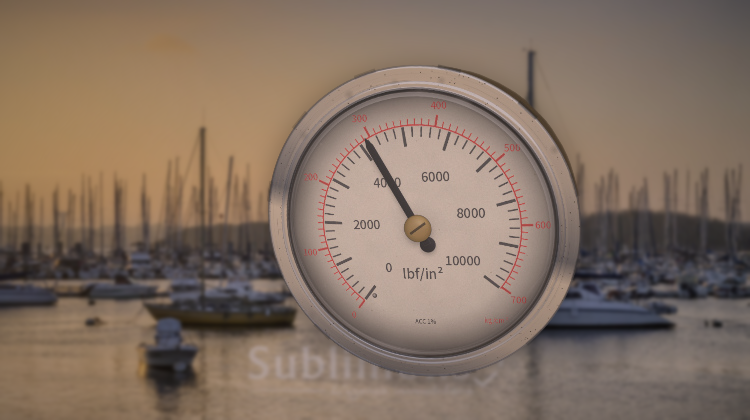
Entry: value=4200 unit=psi
